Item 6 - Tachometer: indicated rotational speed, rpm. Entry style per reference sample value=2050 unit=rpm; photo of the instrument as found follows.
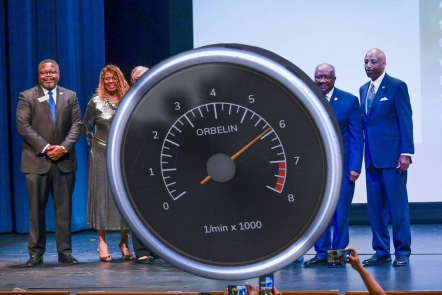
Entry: value=5875 unit=rpm
